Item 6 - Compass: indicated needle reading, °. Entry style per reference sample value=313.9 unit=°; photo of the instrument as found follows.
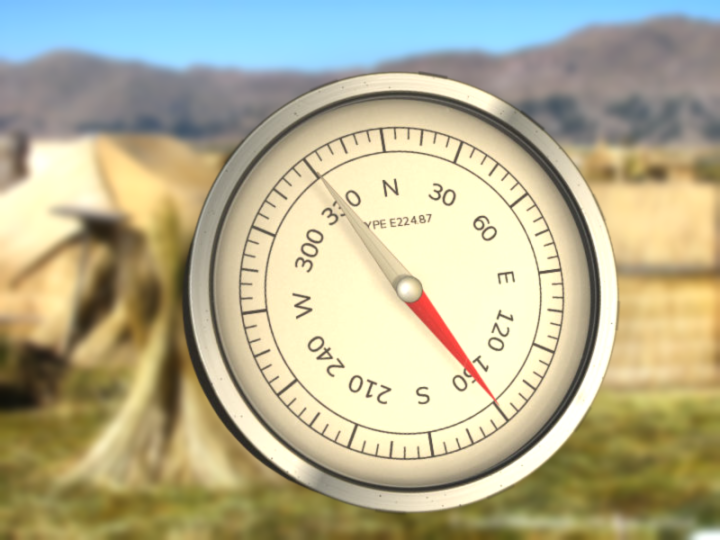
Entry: value=150 unit=°
